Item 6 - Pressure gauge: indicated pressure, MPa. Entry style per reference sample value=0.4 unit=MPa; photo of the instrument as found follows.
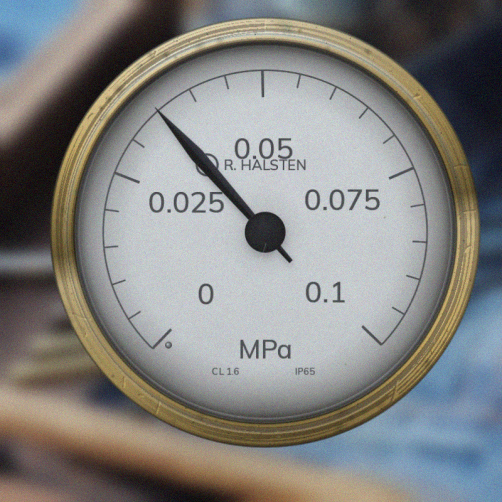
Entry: value=0.035 unit=MPa
